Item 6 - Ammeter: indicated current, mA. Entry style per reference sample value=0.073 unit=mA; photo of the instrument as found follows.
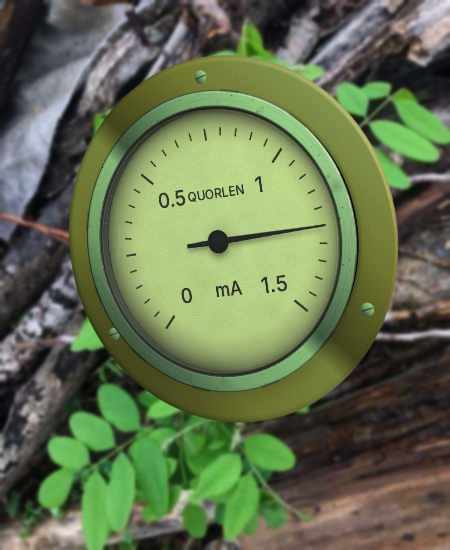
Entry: value=1.25 unit=mA
